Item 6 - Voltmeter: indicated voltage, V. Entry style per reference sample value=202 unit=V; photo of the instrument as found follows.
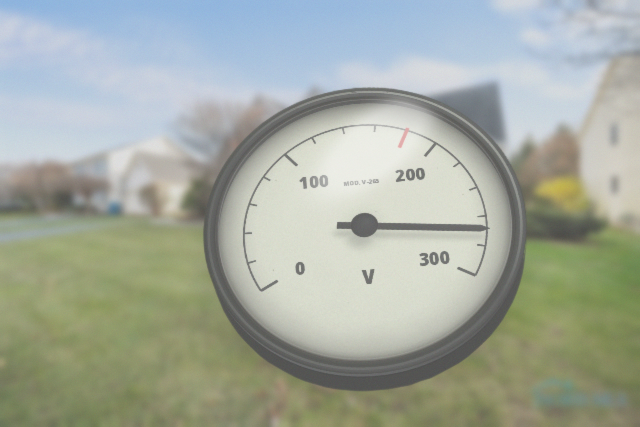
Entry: value=270 unit=V
